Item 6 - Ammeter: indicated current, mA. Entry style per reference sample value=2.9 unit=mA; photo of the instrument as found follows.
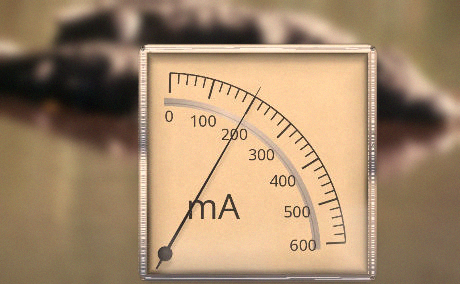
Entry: value=200 unit=mA
